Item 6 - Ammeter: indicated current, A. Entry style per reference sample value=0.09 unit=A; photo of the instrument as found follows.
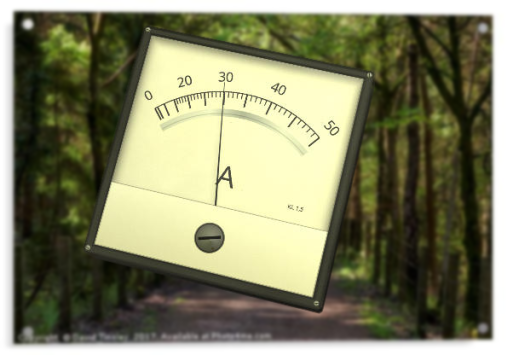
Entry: value=30 unit=A
